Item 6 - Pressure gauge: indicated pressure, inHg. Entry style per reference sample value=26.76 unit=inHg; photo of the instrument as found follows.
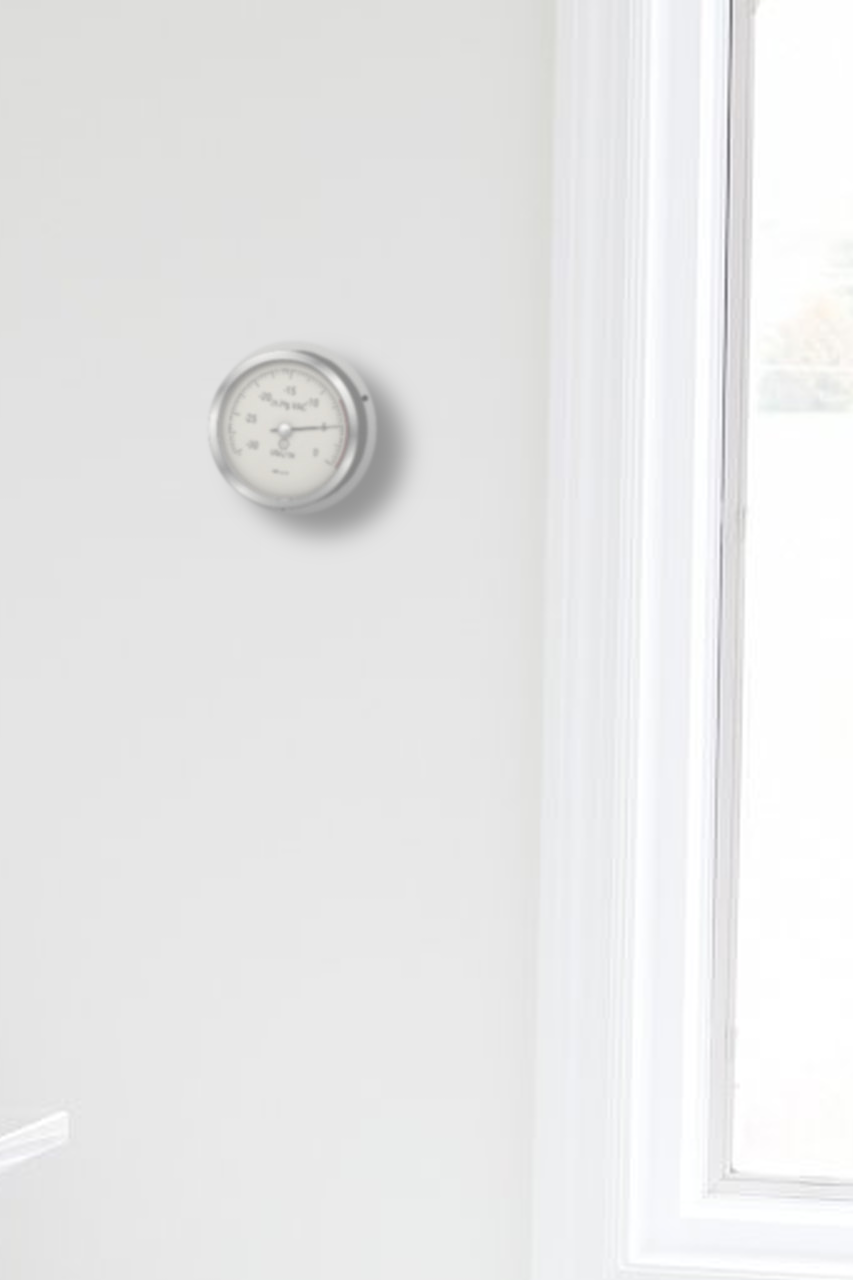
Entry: value=-5 unit=inHg
